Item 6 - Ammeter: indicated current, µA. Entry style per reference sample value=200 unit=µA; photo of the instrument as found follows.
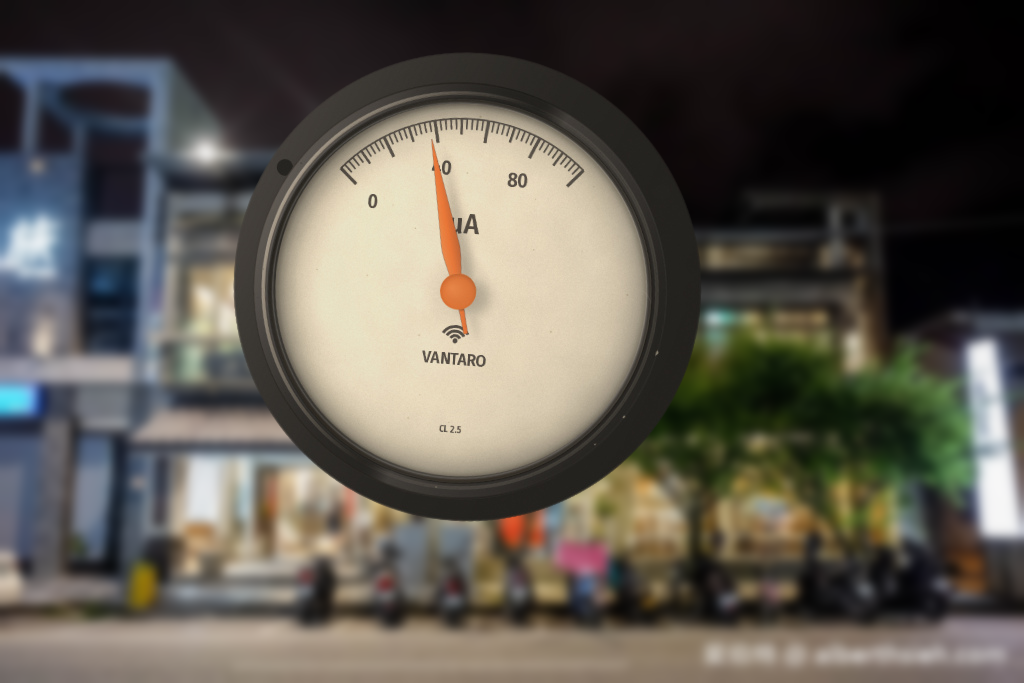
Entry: value=38 unit=µA
